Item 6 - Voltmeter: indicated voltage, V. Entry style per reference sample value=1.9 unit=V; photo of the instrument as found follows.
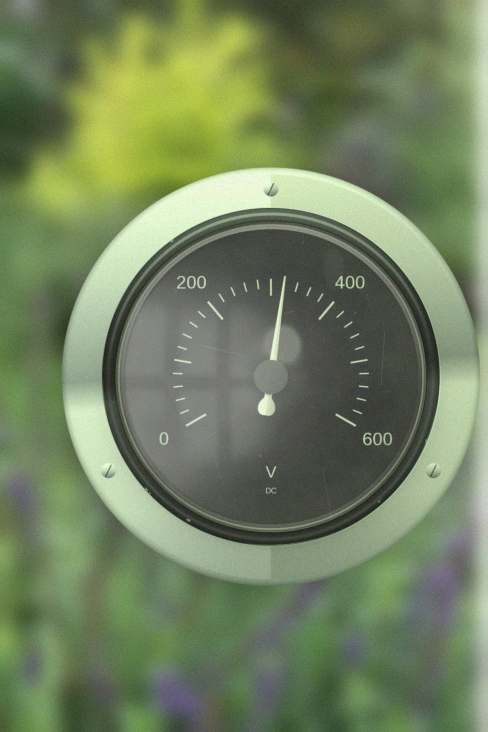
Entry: value=320 unit=V
